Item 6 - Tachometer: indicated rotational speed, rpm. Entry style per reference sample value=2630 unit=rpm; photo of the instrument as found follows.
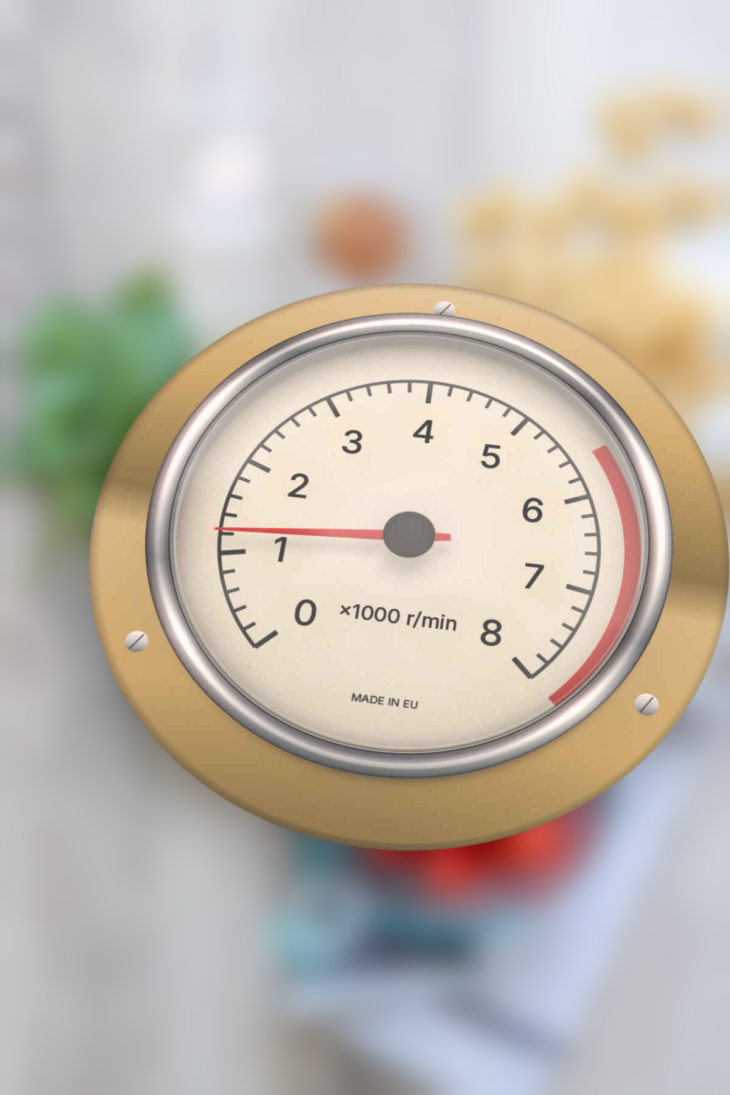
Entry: value=1200 unit=rpm
